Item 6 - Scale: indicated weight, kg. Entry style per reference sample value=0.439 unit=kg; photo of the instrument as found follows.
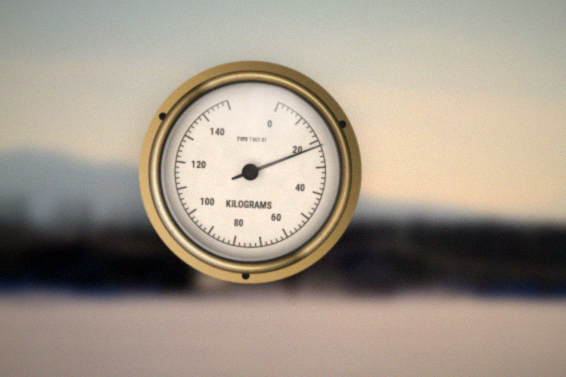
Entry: value=22 unit=kg
